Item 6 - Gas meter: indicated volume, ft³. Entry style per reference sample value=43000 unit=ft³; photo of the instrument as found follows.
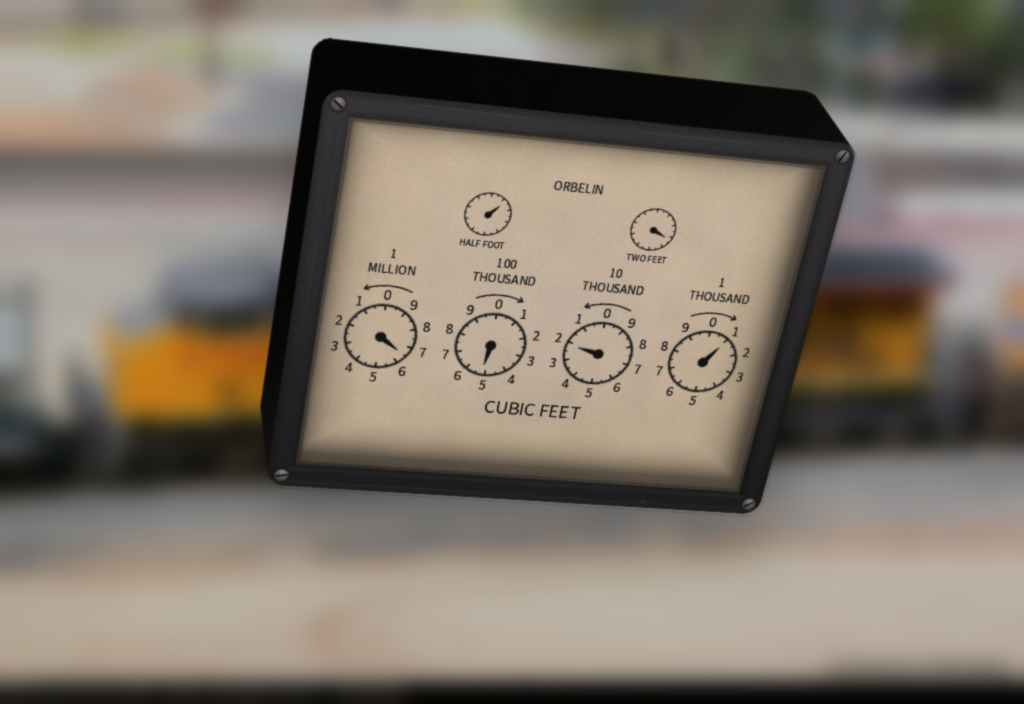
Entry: value=652100 unit=ft³
